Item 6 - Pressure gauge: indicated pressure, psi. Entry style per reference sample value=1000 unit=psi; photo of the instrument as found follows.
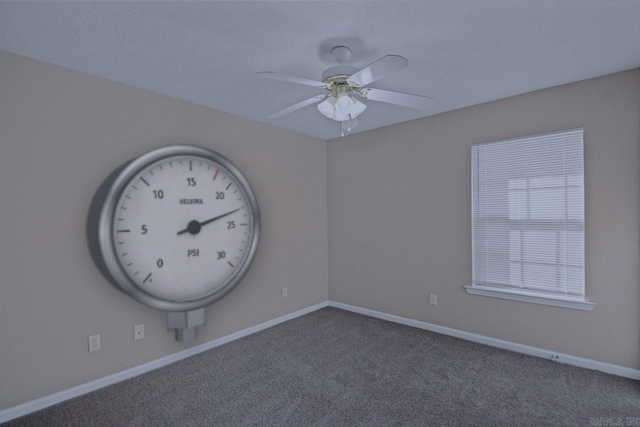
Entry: value=23 unit=psi
